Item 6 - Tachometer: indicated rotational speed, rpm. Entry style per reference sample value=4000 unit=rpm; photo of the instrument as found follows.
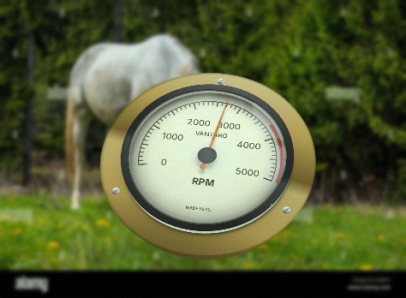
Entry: value=2700 unit=rpm
